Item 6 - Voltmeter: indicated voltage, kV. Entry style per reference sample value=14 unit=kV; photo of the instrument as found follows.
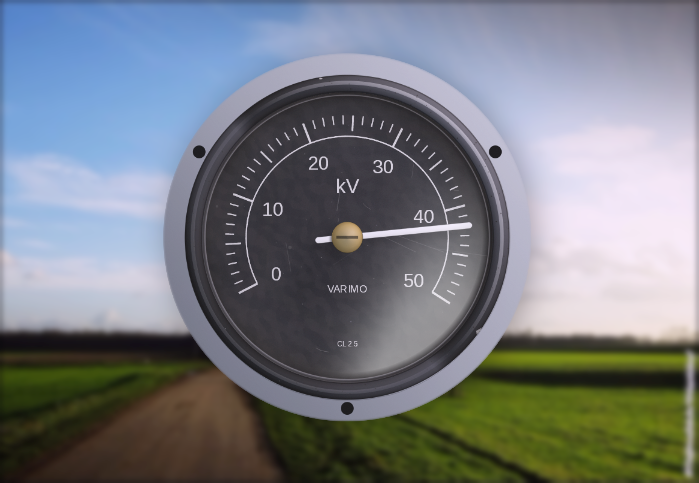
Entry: value=42 unit=kV
